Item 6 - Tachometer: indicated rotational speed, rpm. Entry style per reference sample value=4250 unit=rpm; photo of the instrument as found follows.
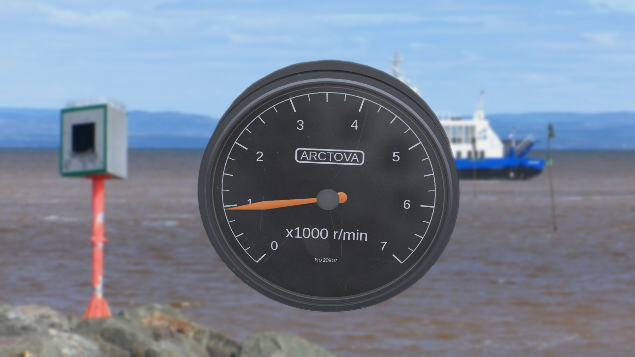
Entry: value=1000 unit=rpm
